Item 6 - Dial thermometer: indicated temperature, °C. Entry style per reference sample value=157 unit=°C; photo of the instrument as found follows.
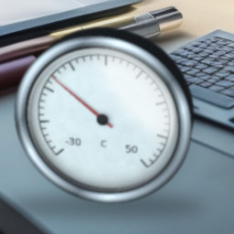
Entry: value=-6 unit=°C
